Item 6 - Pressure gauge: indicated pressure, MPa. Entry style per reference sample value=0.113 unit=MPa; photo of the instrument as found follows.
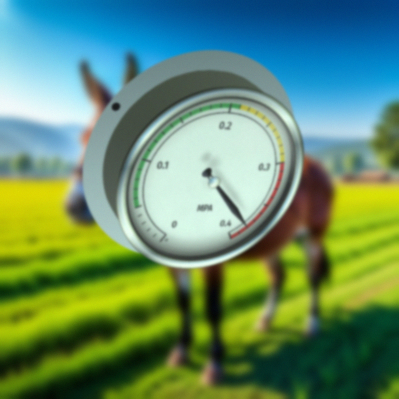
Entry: value=0.38 unit=MPa
